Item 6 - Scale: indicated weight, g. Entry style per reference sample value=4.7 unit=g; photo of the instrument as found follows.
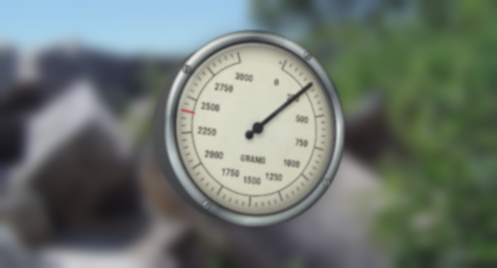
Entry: value=250 unit=g
